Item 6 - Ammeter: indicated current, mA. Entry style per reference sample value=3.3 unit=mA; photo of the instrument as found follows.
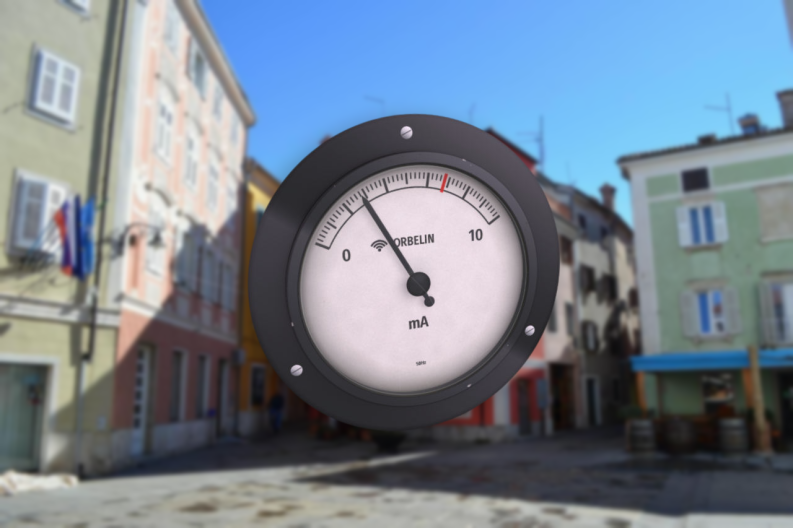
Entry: value=2.8 unit=mA
